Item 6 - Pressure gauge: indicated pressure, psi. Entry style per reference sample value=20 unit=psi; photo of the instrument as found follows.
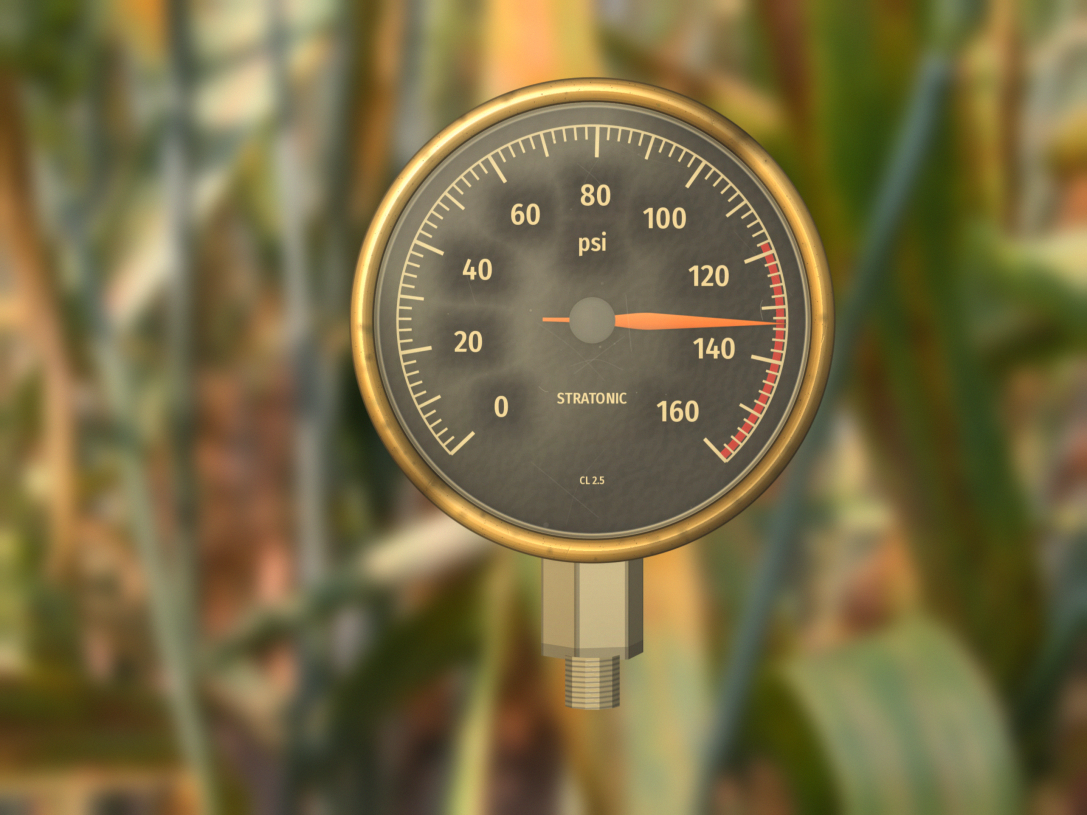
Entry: value=133 unit=psi
